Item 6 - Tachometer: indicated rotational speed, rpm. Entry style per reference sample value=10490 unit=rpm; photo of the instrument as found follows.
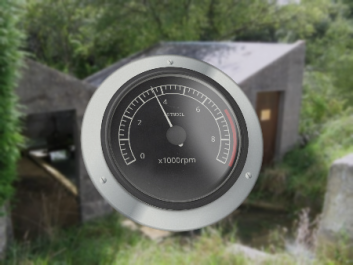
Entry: value=3600 unit=rpm
